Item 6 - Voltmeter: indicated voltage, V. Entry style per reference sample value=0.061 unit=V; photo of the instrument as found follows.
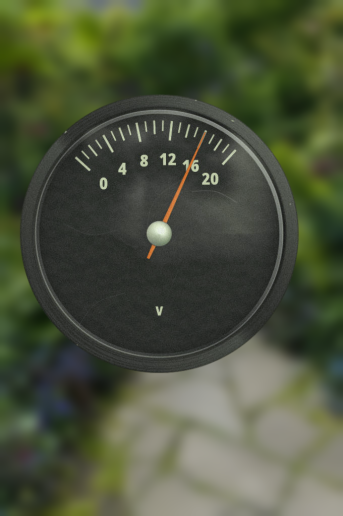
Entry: value=16 unit=V
